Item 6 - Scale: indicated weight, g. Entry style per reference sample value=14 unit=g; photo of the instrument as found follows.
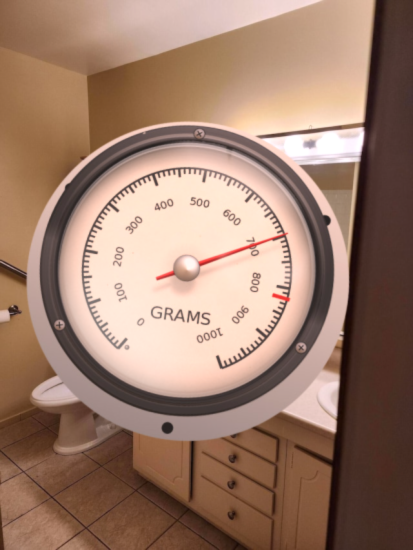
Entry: value=700 unit=g
